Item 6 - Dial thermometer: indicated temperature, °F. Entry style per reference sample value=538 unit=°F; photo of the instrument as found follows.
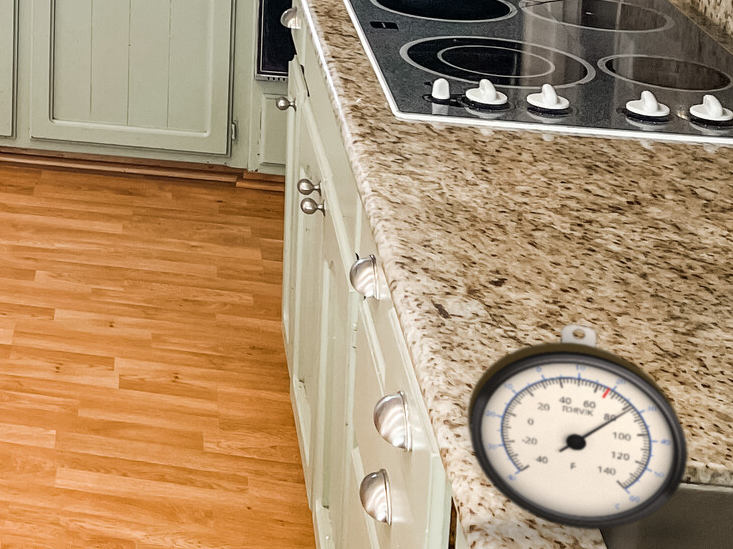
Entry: value=80 unit=°F
